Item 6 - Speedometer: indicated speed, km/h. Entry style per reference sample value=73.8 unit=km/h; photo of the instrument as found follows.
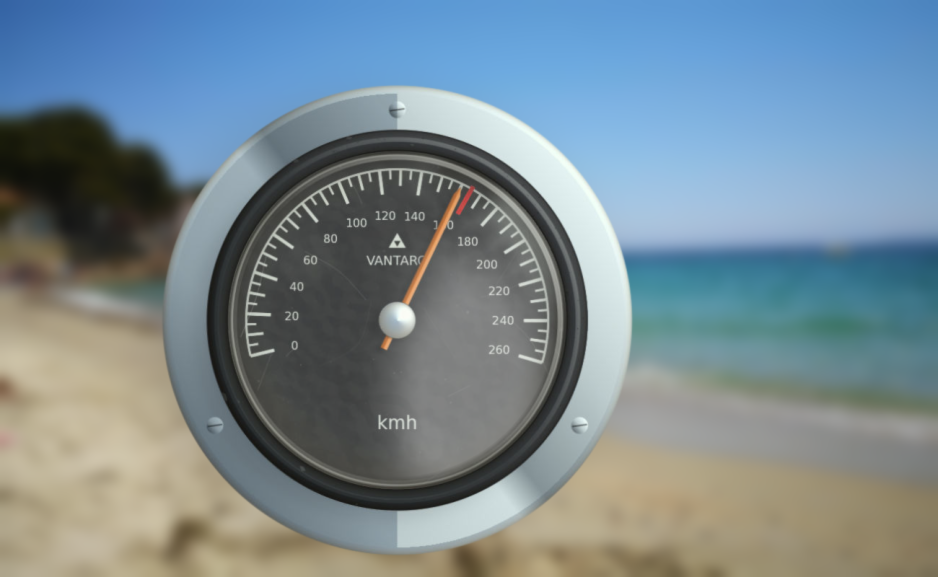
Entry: value=160 unit=km/h
